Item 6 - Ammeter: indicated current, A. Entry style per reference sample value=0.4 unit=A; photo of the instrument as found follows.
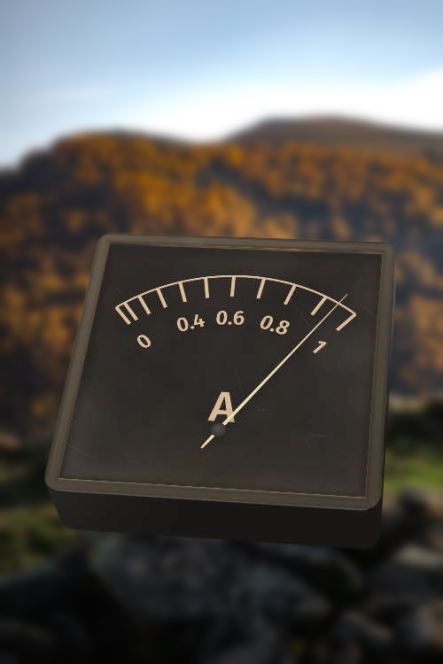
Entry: value=0.95 unit=A
